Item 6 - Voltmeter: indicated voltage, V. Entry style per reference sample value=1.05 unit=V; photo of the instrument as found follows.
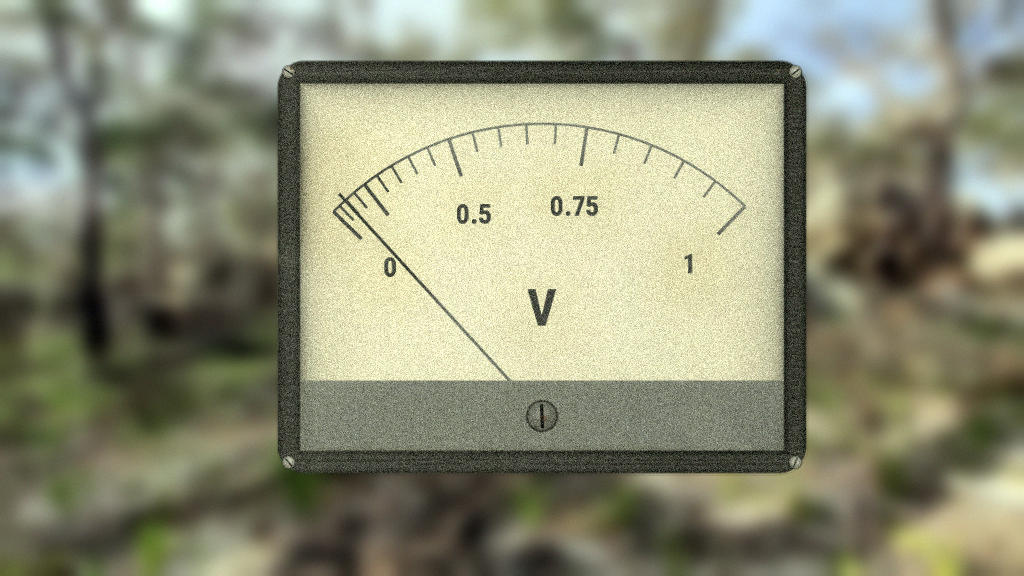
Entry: value=0.15 unit=V
